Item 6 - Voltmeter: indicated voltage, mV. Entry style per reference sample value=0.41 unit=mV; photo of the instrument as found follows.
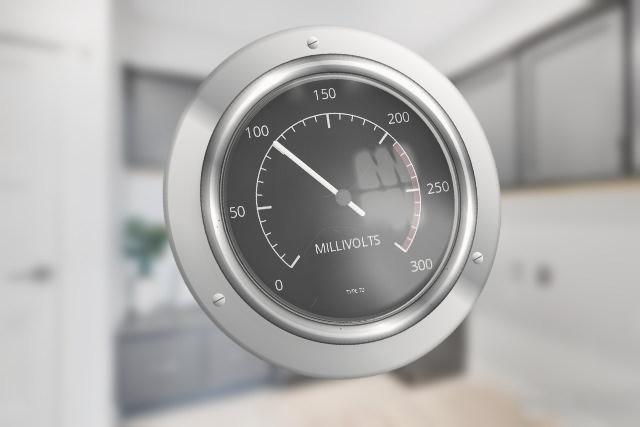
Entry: value=100 unit=mV
